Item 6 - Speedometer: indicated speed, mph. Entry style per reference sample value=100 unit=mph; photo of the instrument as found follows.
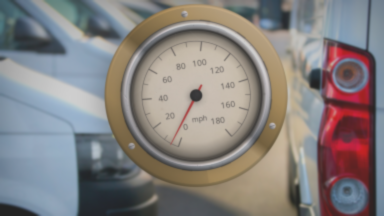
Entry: value=5 unit=mph
